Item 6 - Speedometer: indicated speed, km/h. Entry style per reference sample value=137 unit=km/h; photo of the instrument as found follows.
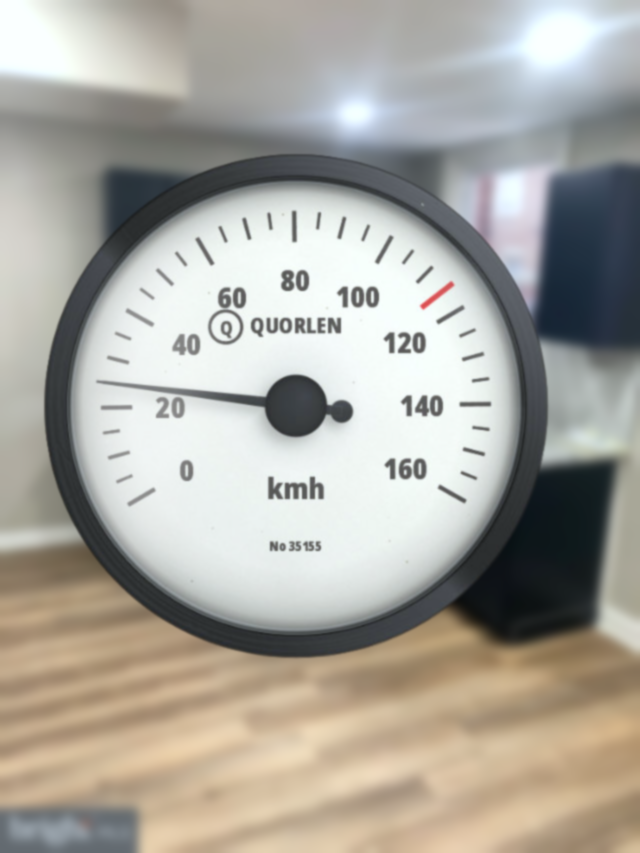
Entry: value=25 unit=km/h
